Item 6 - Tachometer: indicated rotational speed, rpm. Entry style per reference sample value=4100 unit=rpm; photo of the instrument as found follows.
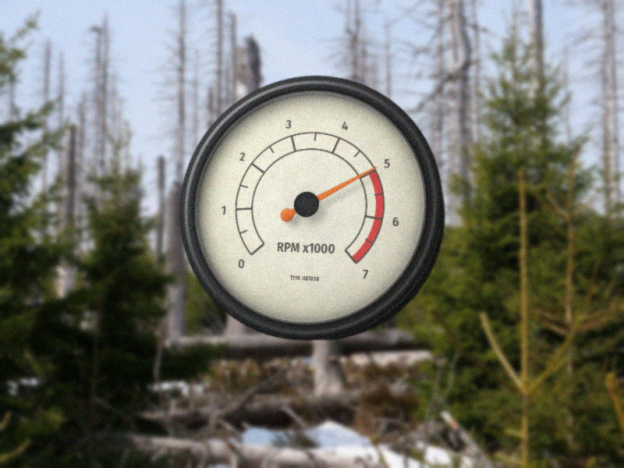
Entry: value=5000 unit=rpm
